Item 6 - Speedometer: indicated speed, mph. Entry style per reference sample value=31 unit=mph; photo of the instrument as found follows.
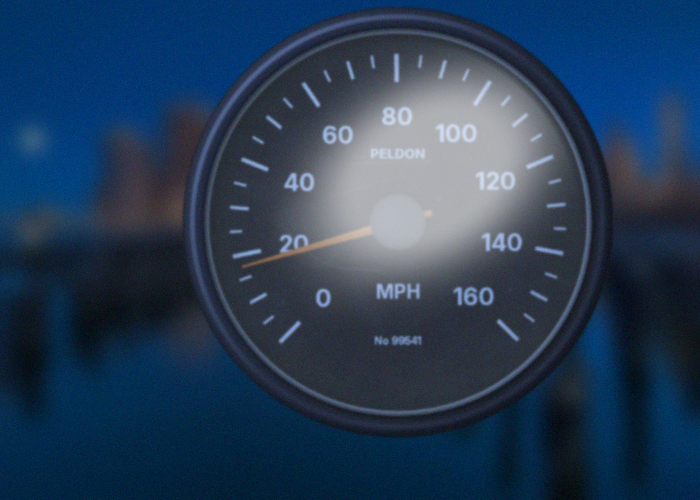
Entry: value=17.5 unit=mph
